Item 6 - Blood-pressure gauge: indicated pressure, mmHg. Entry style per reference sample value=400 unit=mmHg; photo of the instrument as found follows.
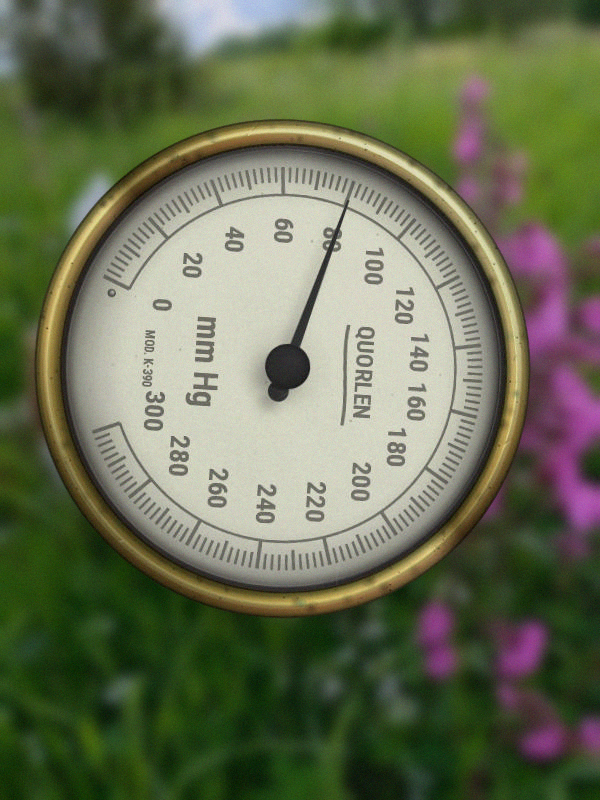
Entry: value=80 unit=mmHg
